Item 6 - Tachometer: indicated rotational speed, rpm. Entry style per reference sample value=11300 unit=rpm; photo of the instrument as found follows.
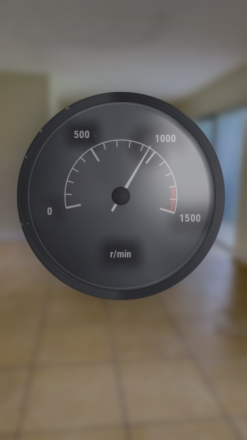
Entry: value=950 unit=rpm
